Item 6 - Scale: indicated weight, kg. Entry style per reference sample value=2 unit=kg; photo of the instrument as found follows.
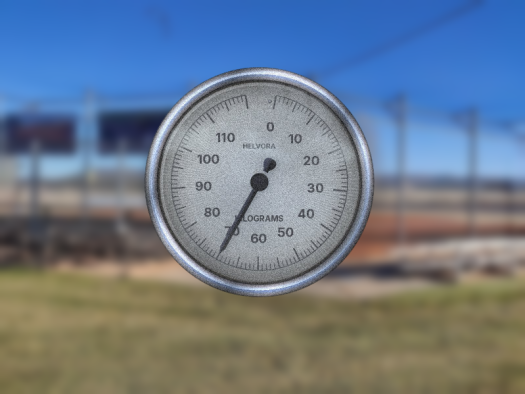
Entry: value=70 unit=kg
